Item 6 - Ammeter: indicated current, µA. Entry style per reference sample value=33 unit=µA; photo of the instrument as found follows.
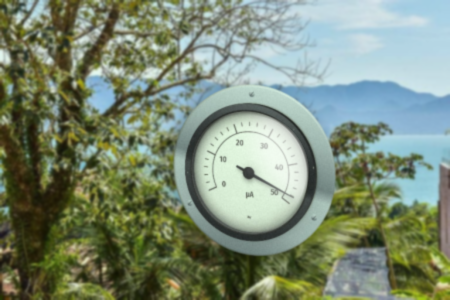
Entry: value=48 unit=µA
